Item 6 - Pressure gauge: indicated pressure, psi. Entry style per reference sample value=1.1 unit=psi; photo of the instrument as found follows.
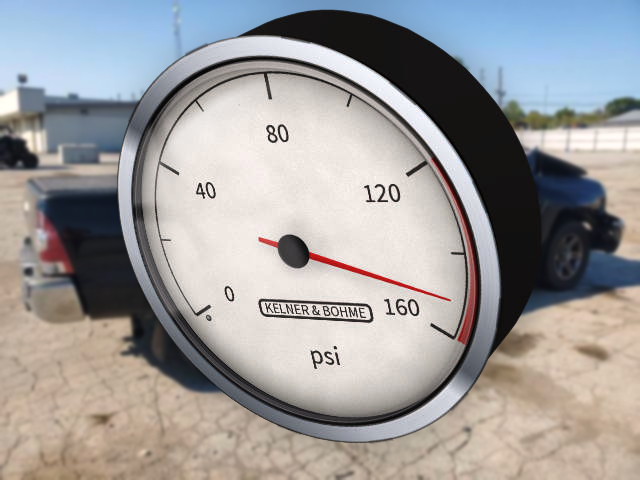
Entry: value=150 unit=psi
